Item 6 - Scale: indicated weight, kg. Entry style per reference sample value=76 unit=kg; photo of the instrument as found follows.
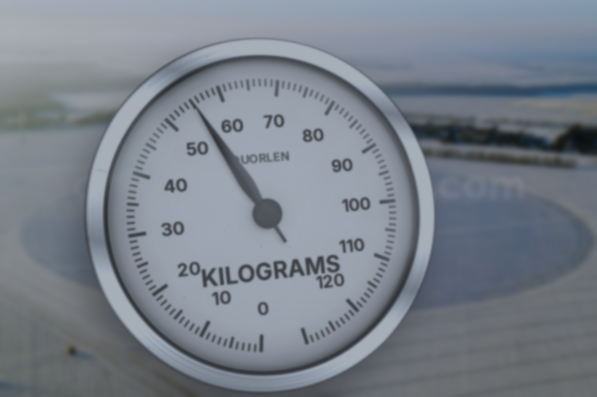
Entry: value=55 unit=kg
